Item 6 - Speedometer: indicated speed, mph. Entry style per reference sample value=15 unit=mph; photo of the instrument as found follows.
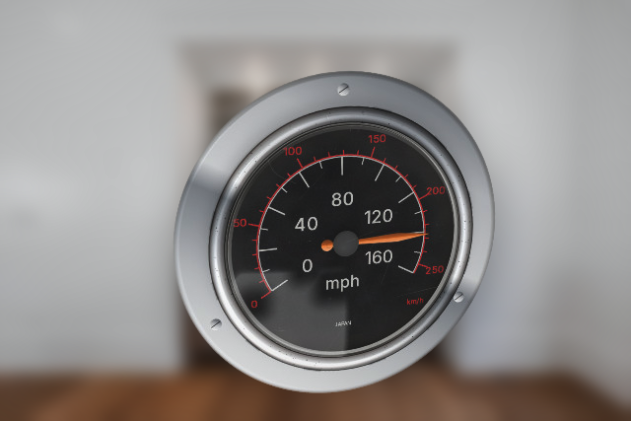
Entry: value=140 unit=mph
